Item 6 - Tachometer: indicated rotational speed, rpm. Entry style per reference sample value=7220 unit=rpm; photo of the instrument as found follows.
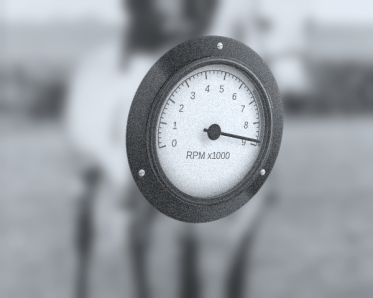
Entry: value=8800 unit=rpm
